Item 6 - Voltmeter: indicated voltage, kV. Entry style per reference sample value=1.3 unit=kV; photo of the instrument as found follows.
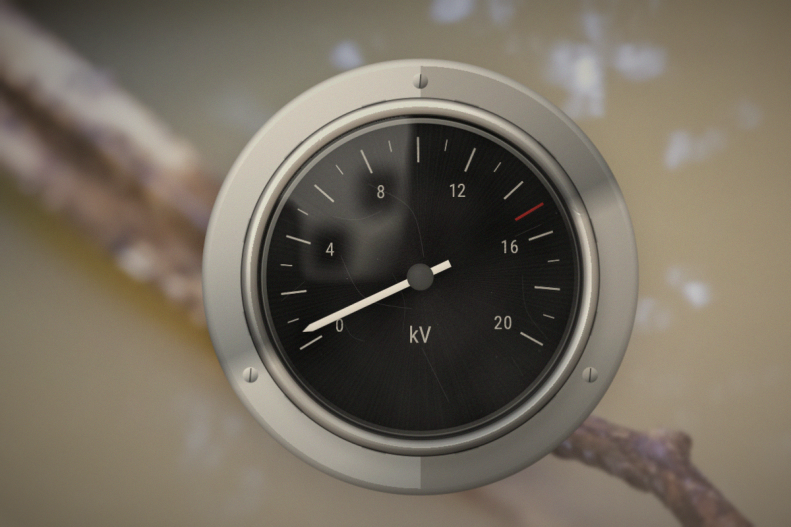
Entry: value=0.5 unit=kV
